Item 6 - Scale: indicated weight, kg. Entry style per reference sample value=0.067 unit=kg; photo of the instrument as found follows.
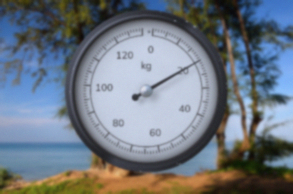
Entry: value=20 unit=kg
